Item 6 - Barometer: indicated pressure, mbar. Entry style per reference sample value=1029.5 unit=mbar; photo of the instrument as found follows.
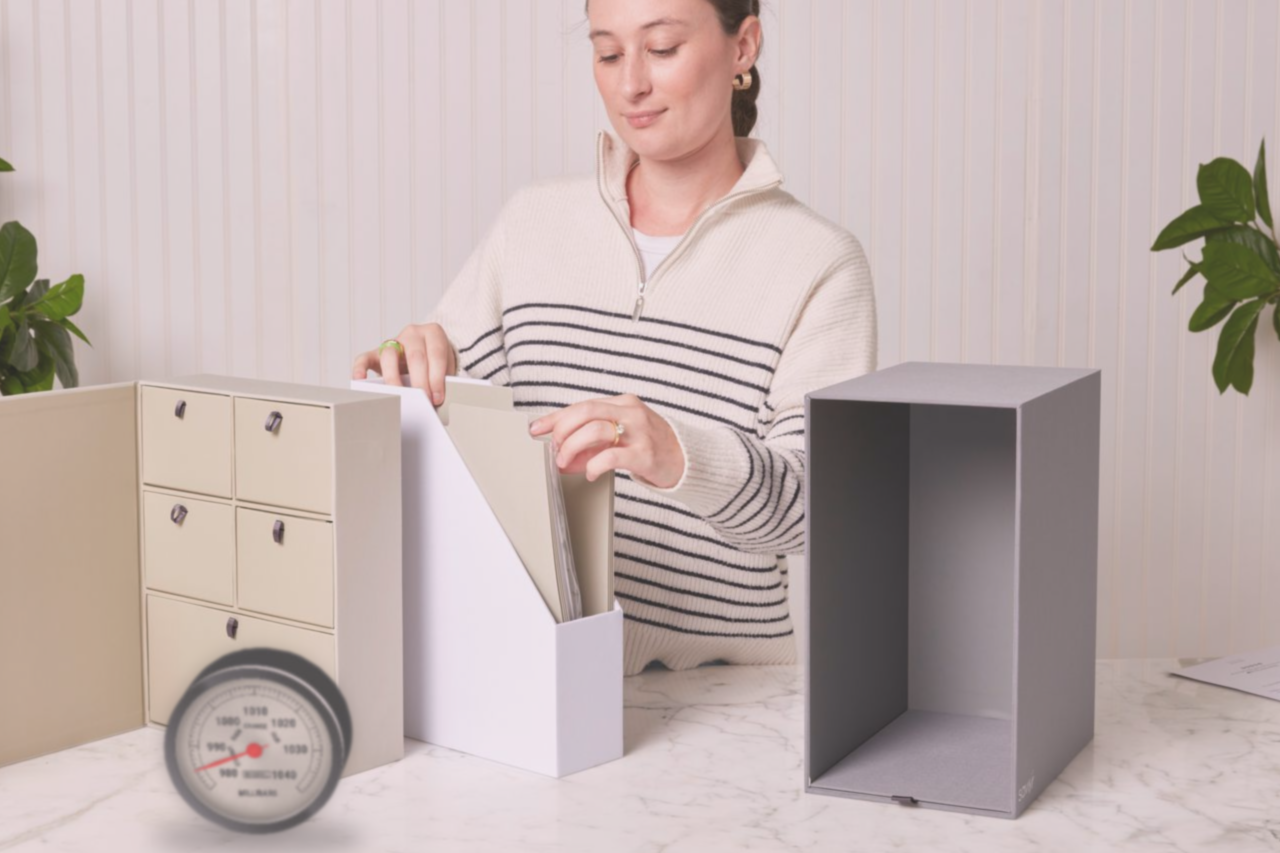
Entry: value=985 unit=mbar
